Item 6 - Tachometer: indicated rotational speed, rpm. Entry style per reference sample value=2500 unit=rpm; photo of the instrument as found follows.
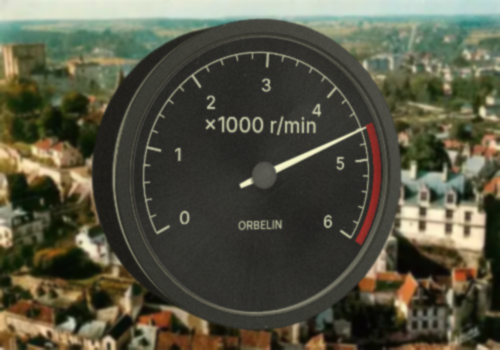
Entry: value=4600 unit=rpm
